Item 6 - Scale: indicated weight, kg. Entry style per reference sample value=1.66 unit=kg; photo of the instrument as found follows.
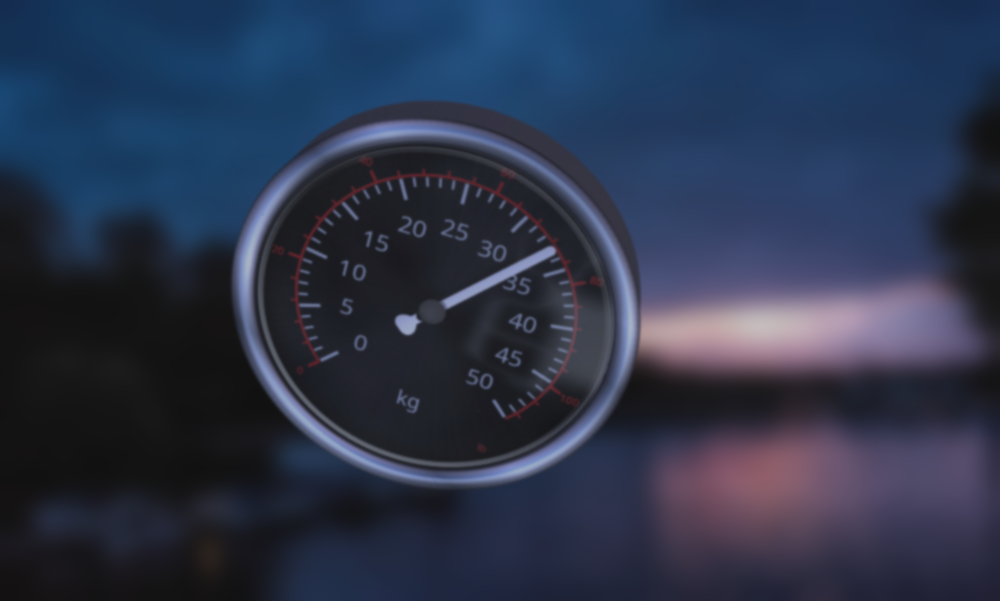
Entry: value=33 unit=kg
